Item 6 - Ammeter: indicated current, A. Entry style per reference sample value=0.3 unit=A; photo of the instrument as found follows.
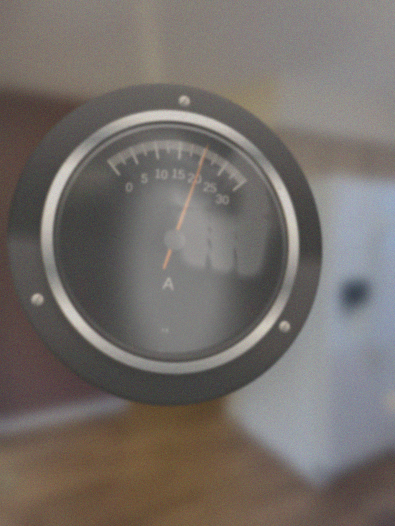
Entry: value=20 unit=A
